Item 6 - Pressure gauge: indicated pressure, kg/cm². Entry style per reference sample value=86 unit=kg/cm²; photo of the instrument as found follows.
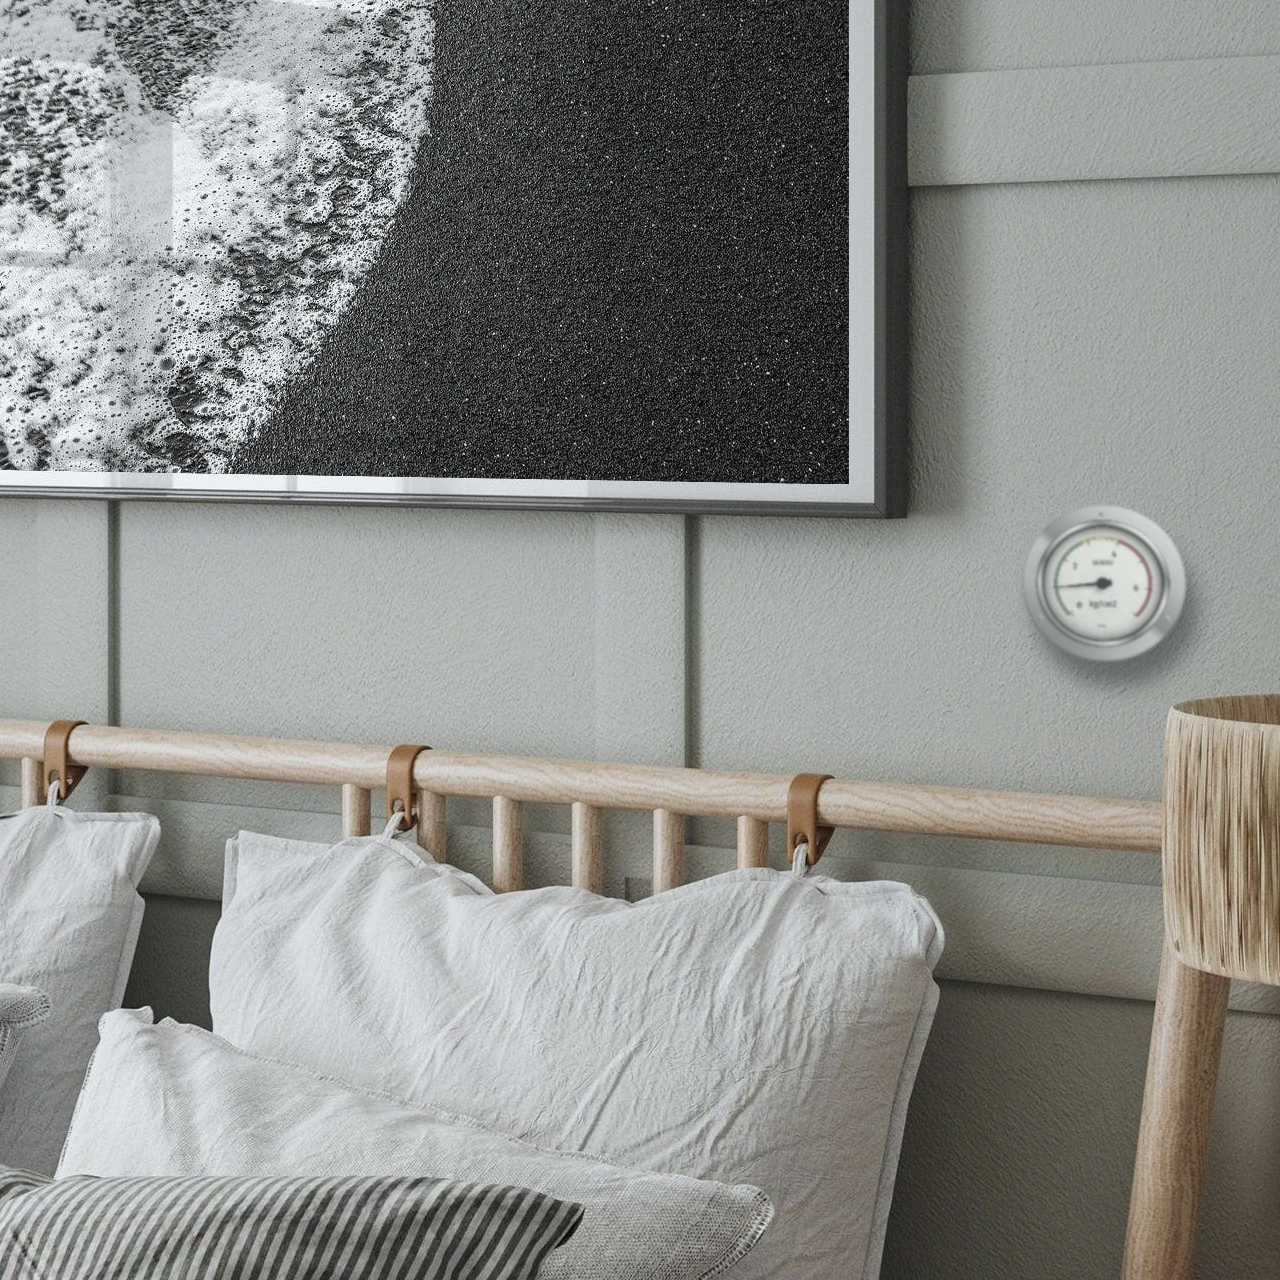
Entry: value=1 unit=kg/cm²
